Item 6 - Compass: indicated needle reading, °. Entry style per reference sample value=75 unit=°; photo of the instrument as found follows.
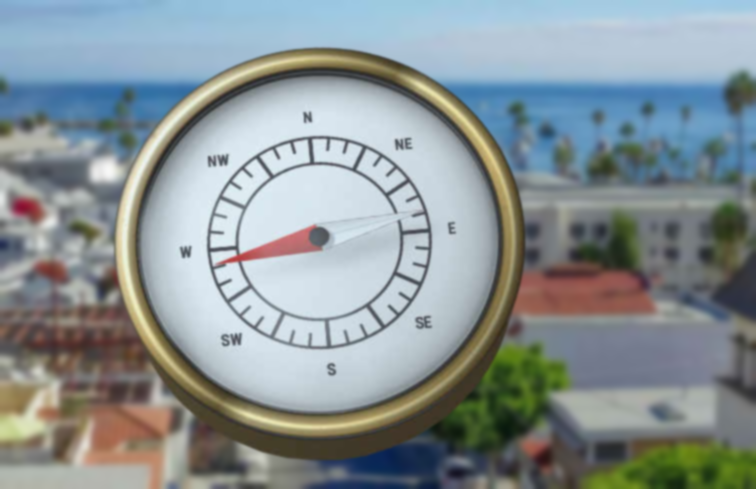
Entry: value=260 unit=°
